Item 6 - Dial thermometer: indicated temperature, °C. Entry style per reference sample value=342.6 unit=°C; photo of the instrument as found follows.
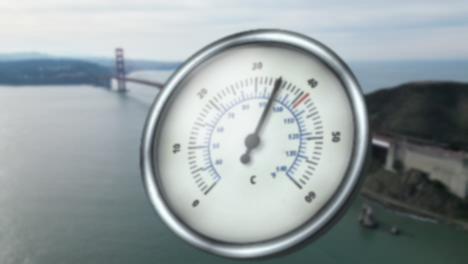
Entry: value=35 unit=°C
